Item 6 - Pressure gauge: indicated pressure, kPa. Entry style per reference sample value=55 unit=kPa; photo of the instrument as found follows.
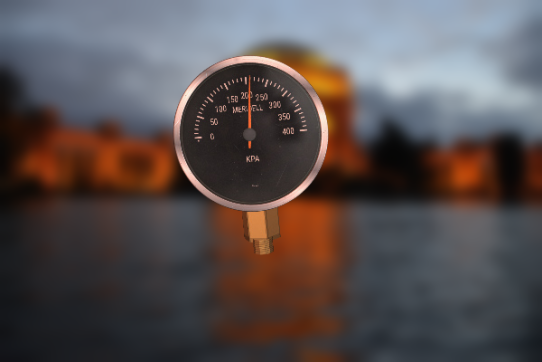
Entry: value=210 unit=kPa
